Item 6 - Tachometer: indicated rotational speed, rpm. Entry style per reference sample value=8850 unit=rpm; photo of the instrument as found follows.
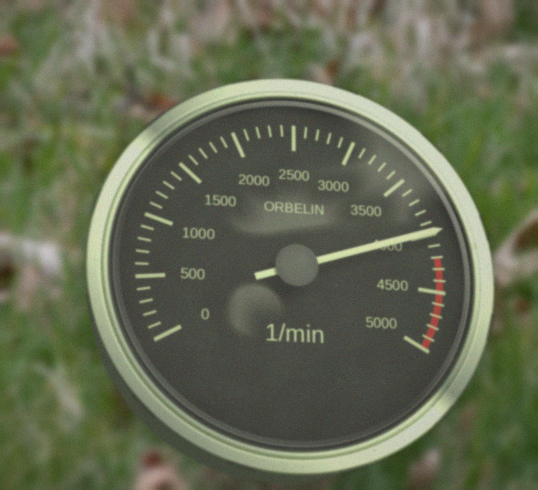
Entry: value=4000 unit=rpm
